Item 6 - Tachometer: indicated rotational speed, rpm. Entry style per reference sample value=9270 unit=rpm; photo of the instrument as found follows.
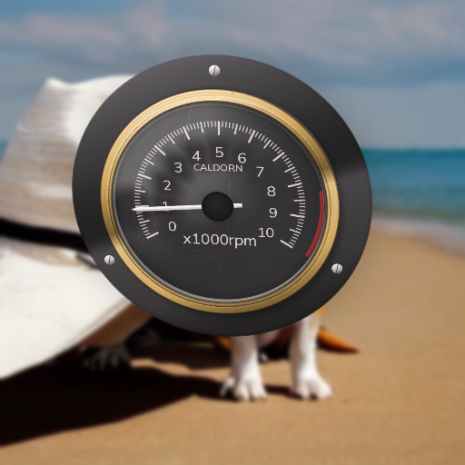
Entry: value=1000 unit=rpm
